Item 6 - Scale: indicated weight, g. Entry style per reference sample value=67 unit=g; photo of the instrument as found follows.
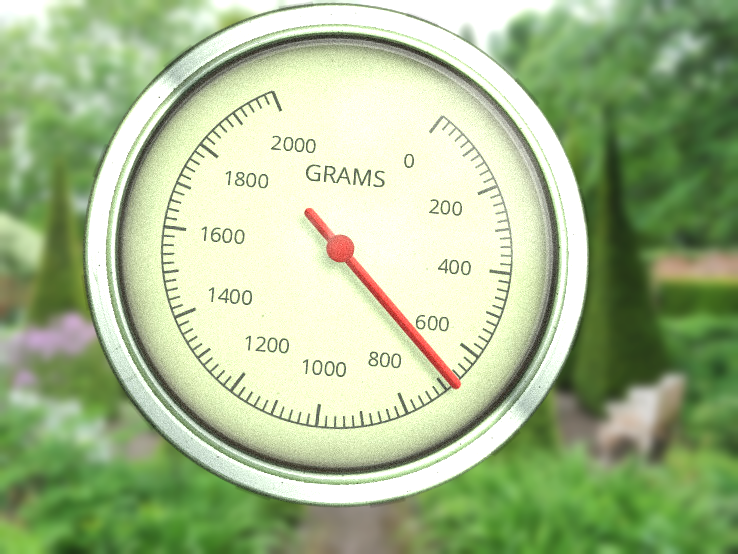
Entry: value=680 unit=g
